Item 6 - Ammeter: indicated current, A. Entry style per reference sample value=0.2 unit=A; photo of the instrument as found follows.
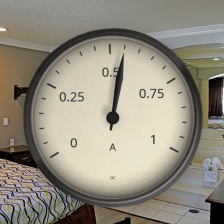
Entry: value=0.55 unit=A
